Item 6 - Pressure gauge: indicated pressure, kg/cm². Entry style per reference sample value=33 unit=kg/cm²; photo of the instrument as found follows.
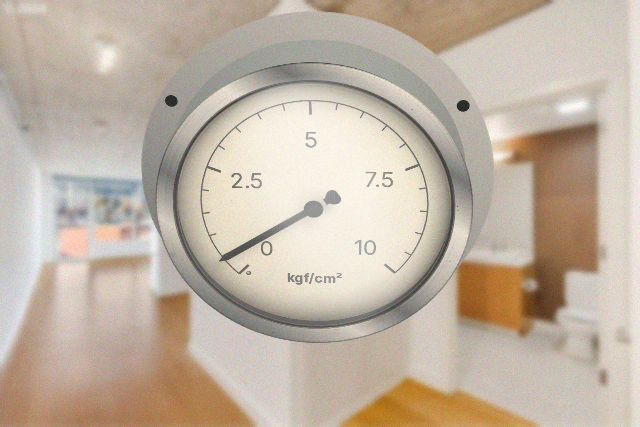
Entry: value=0.5 unit=kg/cm²
